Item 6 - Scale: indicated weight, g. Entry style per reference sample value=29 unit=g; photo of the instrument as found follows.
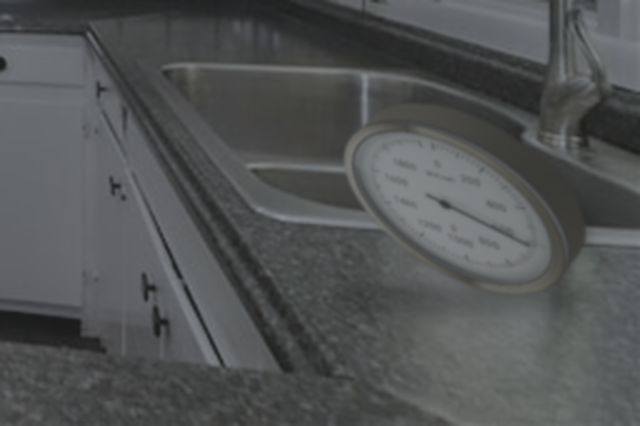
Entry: value=600 unit=g
